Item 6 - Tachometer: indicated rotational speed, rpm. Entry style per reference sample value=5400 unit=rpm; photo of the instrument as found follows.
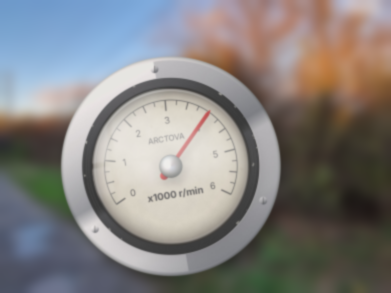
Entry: value=4000 unit=rpm
